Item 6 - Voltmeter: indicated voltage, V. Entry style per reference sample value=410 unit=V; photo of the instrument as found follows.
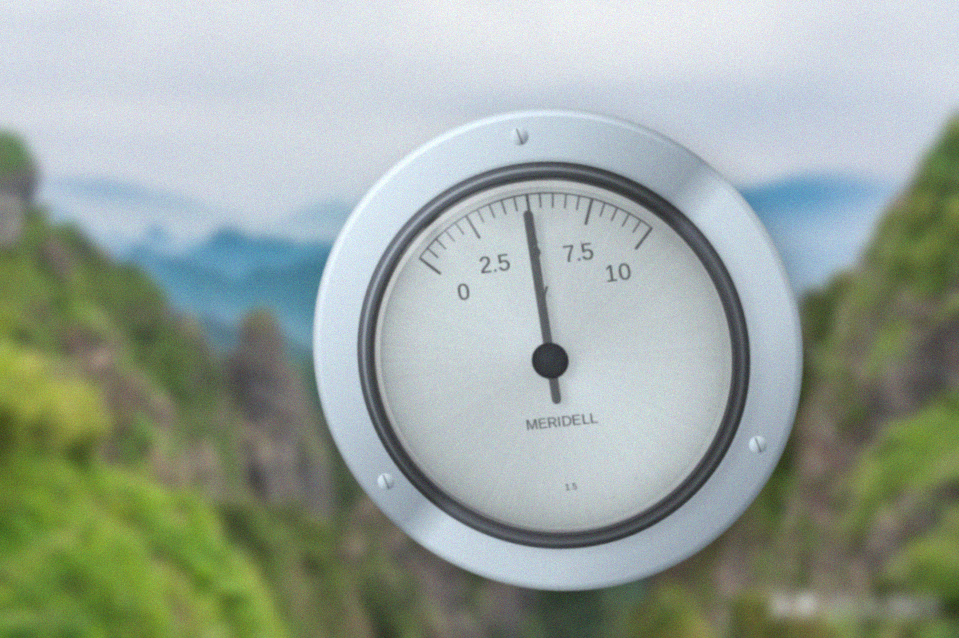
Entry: value=5 unit=V
